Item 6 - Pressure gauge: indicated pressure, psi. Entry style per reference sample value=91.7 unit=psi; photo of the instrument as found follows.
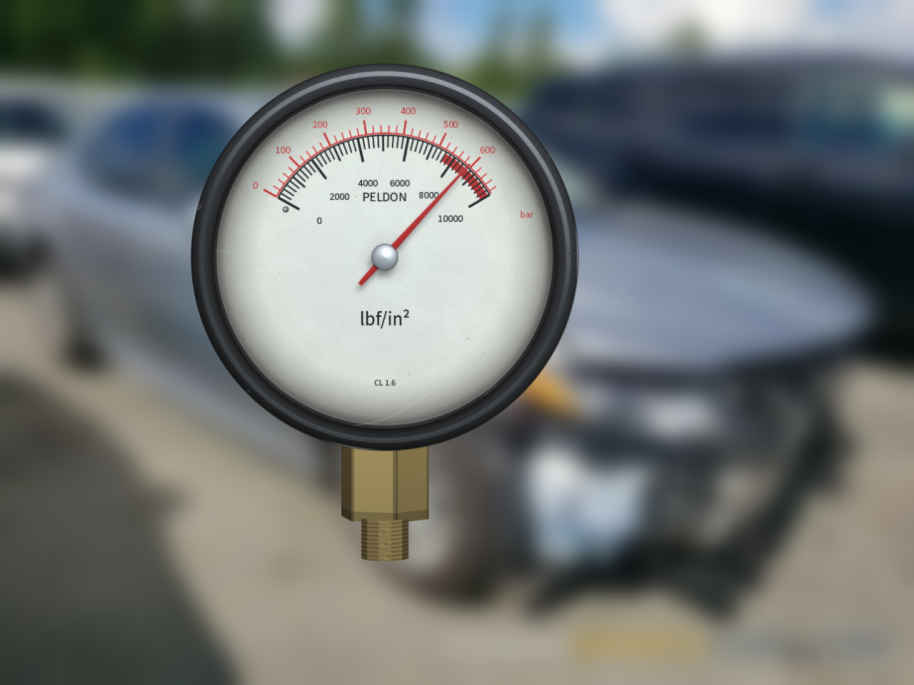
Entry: value=8600 unit=psi
